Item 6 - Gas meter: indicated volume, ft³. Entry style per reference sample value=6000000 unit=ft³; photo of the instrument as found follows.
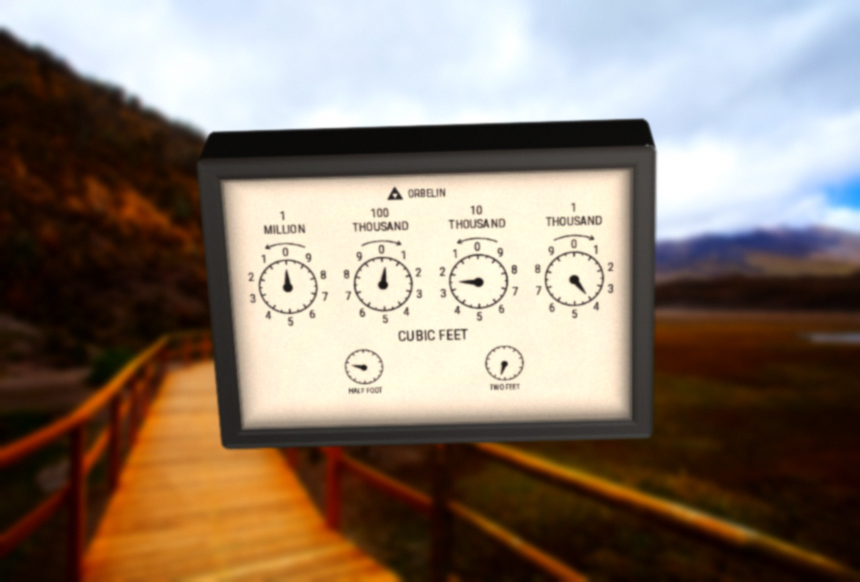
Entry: value=2400 unit=ft³
